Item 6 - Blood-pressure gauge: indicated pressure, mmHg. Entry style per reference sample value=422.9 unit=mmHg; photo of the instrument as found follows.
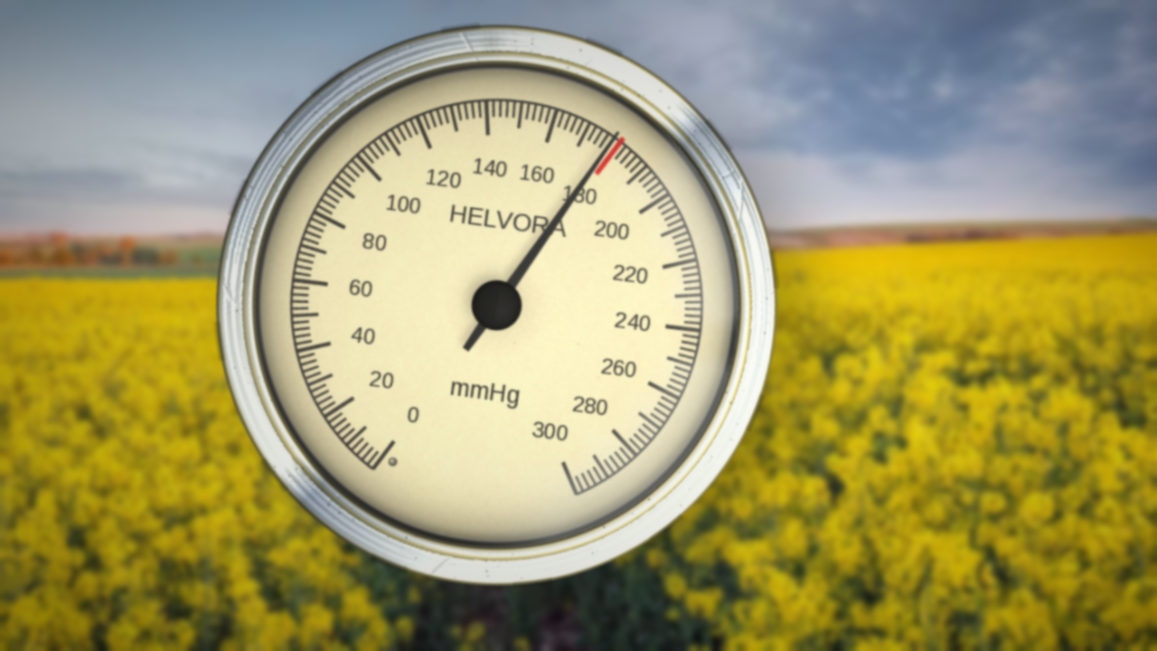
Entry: value=178 unit=mmHg
